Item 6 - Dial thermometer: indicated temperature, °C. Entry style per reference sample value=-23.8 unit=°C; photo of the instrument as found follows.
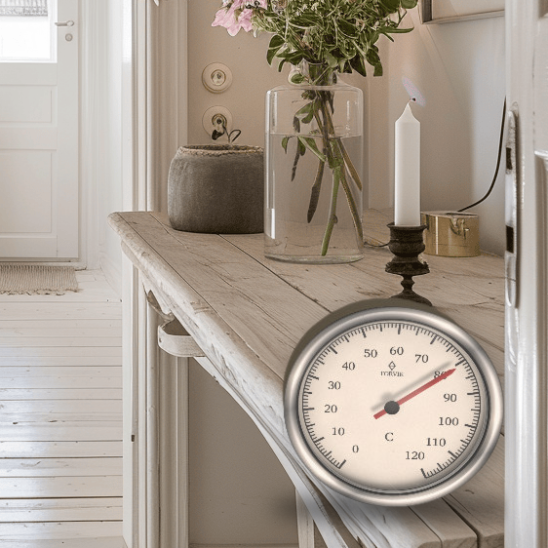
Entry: value=80 unit=°C
